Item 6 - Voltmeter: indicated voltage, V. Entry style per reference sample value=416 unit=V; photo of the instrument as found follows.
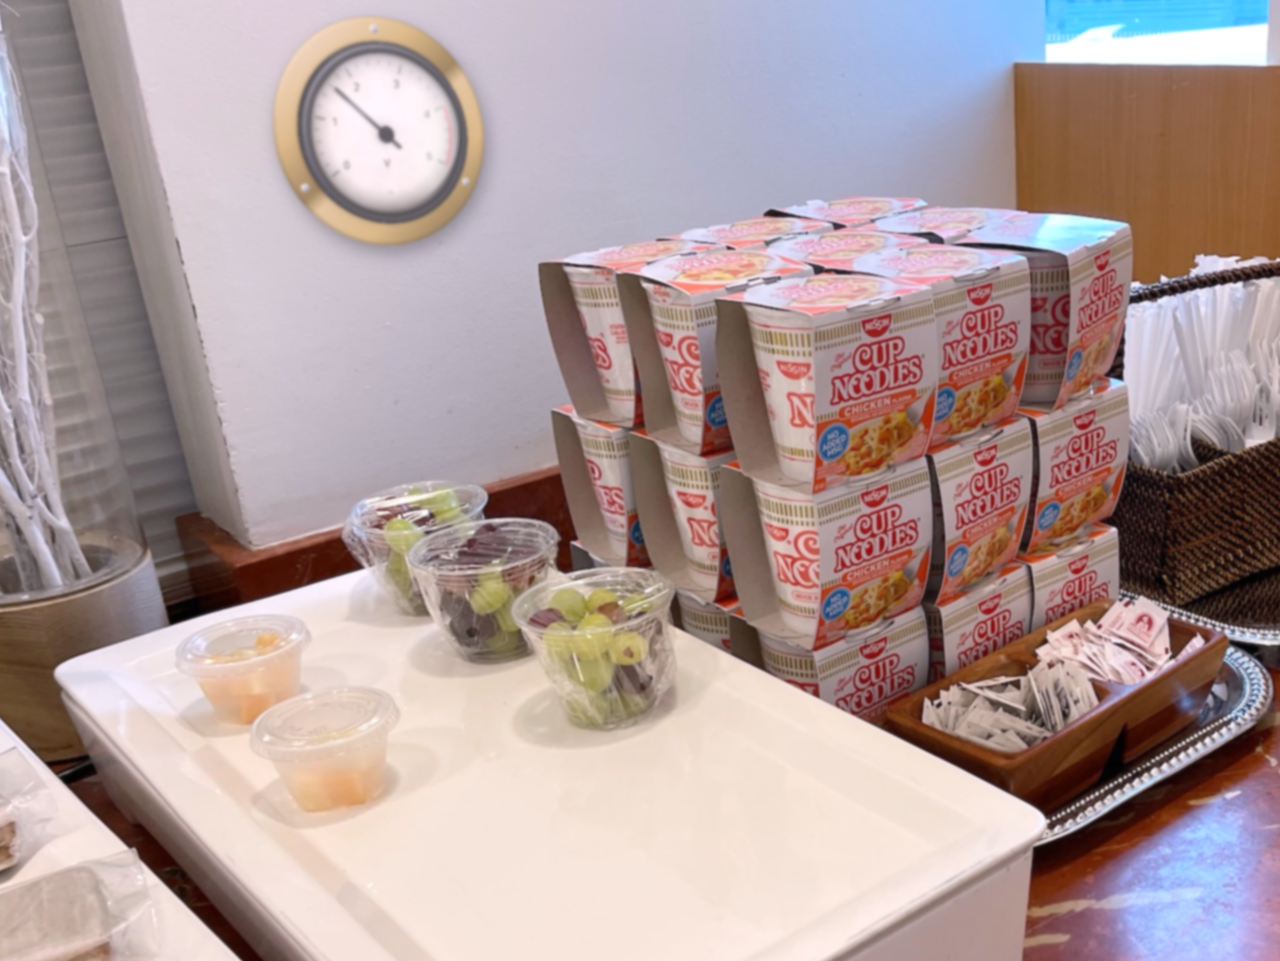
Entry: value=1.6 unit=V
